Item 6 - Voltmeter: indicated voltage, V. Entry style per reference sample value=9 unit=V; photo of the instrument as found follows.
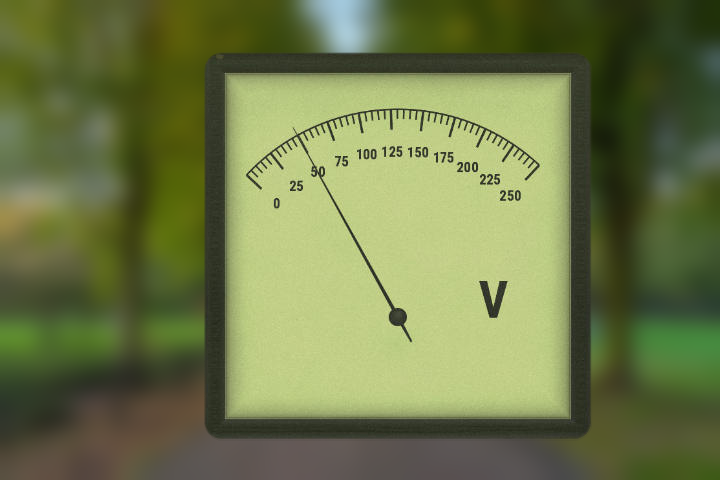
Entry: value=50 unit=V
